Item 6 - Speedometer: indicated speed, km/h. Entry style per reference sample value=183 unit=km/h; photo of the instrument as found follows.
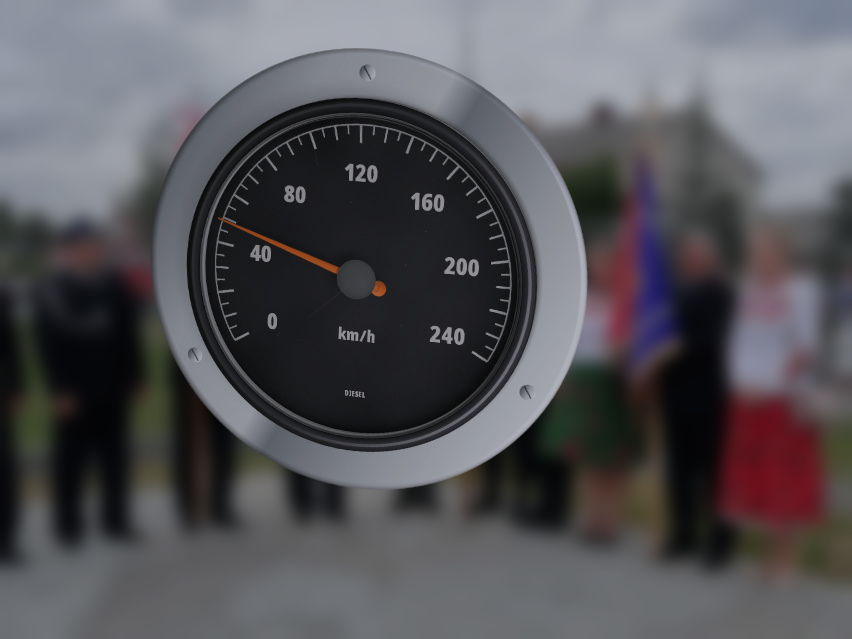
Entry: value=50 unit=km/h
